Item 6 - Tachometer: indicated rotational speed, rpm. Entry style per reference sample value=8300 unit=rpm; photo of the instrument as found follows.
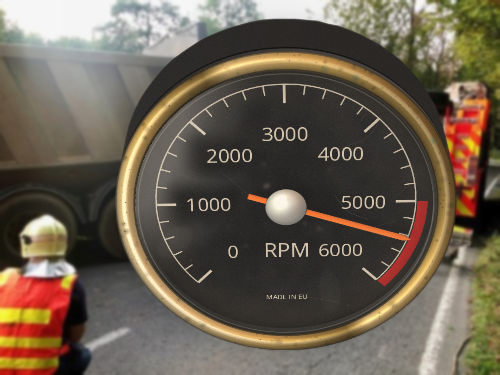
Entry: value=5400 unit=rpm
